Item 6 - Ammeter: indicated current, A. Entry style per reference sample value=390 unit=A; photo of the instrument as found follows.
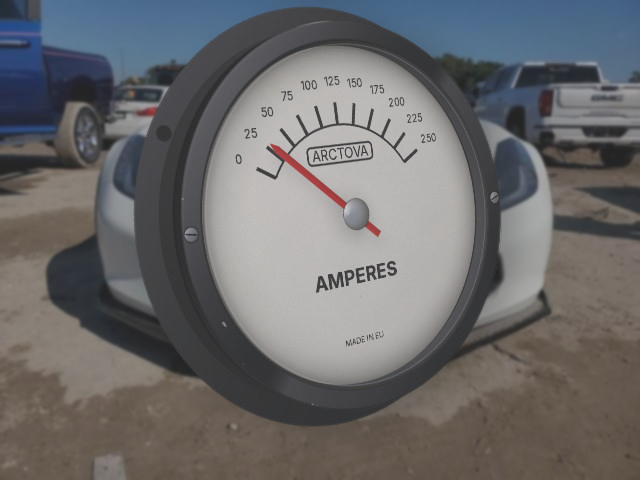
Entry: value=25 unit=A
